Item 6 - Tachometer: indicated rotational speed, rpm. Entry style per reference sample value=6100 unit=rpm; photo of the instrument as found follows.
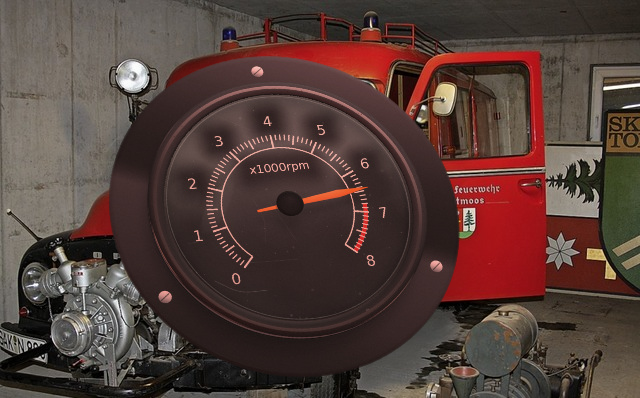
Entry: value=6500 unit=rpm
